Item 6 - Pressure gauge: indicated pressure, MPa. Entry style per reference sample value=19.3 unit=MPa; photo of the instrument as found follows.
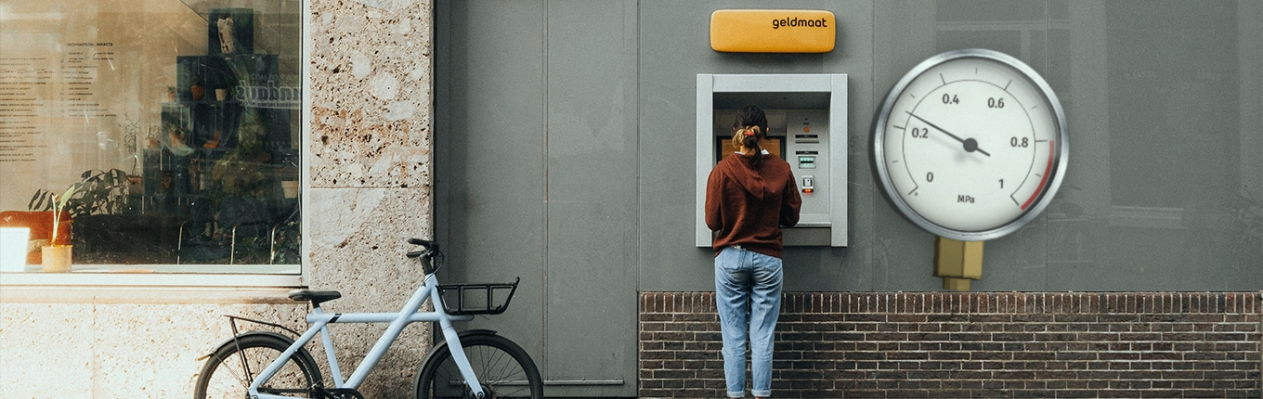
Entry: value=0.25 unit=MPa
